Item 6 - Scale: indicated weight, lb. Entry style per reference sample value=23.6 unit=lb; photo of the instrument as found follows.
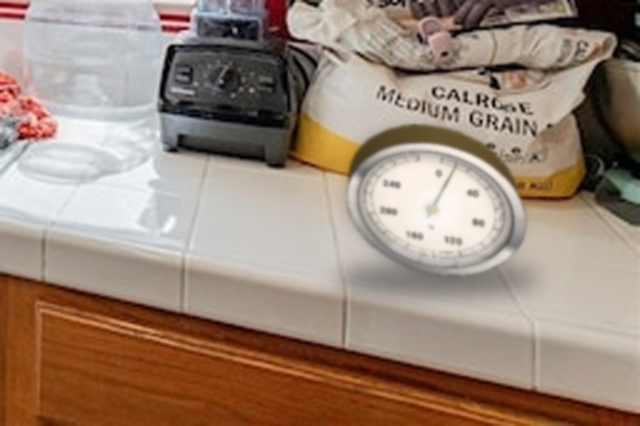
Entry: value=10 unit=lb
